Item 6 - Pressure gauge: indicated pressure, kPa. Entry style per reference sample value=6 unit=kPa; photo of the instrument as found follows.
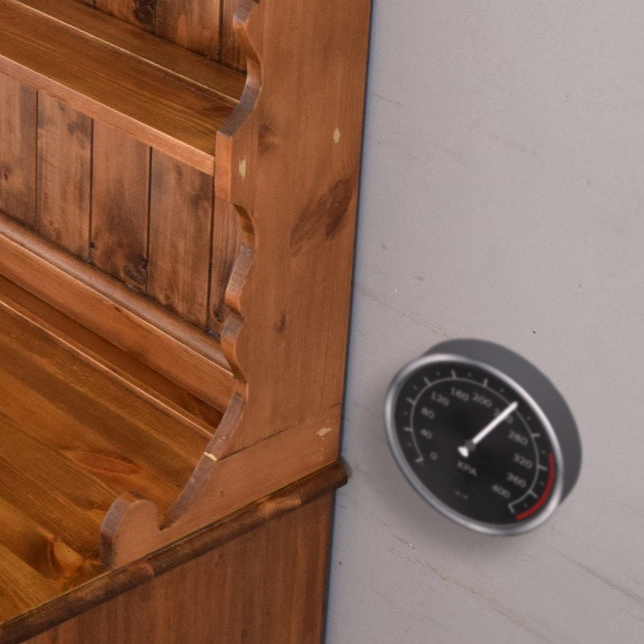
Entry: value=240 unit=kPa
